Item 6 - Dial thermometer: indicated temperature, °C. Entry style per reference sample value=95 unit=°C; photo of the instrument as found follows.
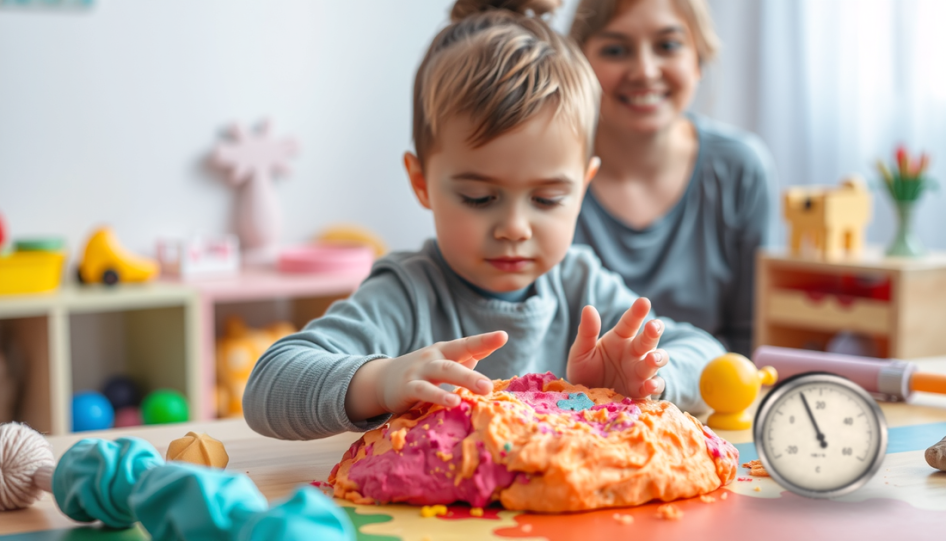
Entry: value=12 unit=°C
